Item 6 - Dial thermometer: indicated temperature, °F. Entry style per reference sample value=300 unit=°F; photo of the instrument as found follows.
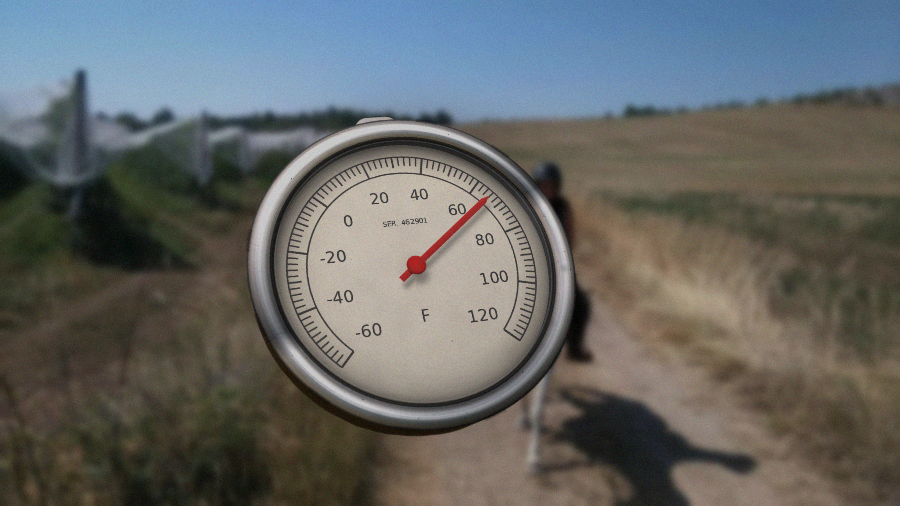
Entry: value=66 unit=°F
